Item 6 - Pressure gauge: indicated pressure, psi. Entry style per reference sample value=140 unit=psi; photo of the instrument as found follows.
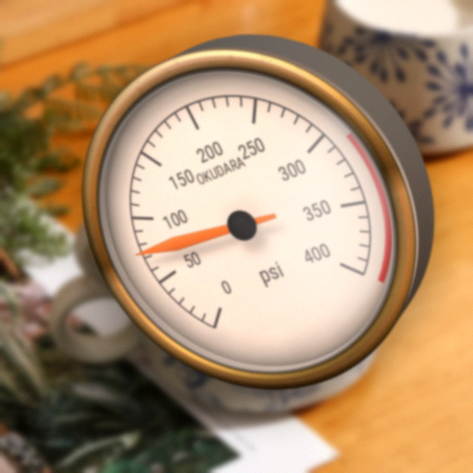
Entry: value=75 unit=psi
